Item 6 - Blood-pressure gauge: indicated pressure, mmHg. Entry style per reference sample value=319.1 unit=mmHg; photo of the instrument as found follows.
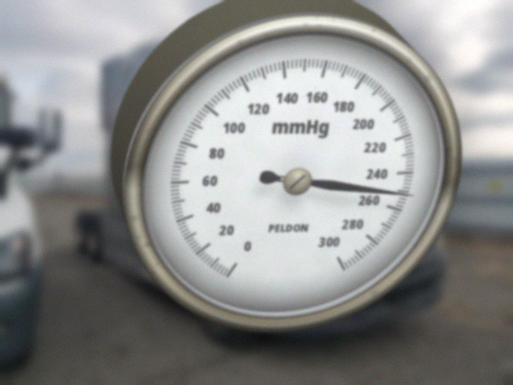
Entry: value=250 unit=mmHg
